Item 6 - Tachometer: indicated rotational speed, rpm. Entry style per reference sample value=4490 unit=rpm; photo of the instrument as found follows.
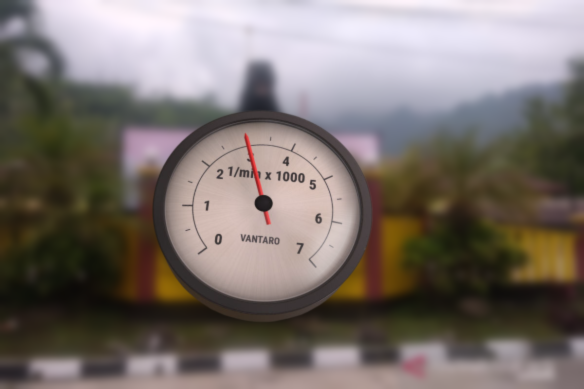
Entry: value=3000 unit=rpm
